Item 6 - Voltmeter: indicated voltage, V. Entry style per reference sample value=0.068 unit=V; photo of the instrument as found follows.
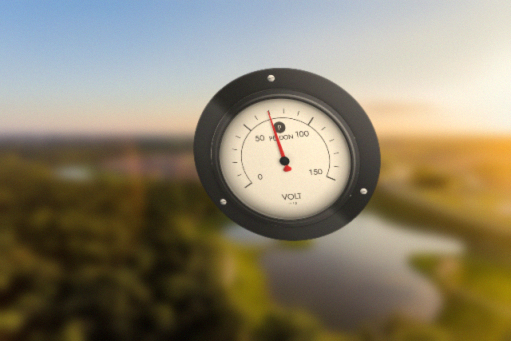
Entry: value=70 unit=V
